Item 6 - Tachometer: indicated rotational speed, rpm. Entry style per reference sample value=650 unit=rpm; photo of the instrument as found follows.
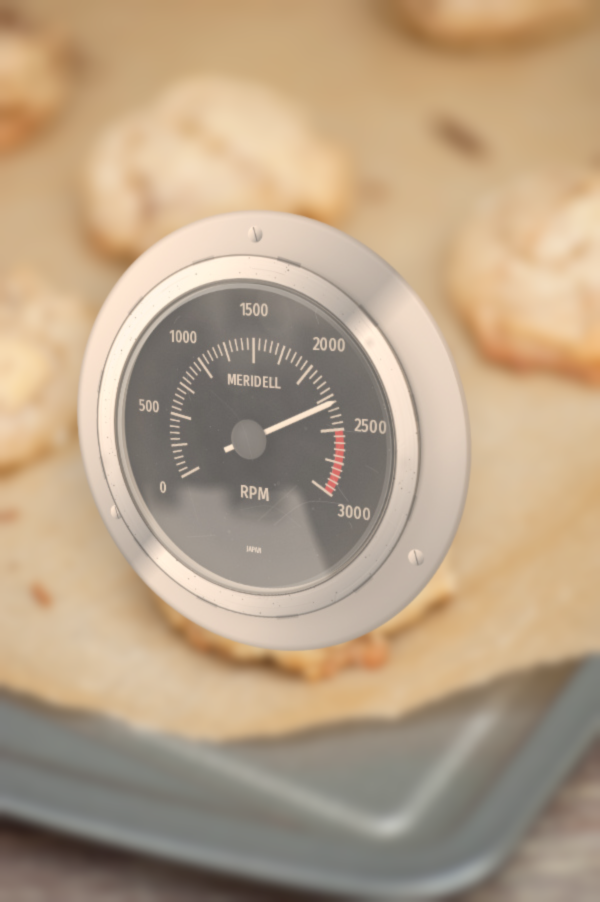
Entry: value=2300 unit=rpm
